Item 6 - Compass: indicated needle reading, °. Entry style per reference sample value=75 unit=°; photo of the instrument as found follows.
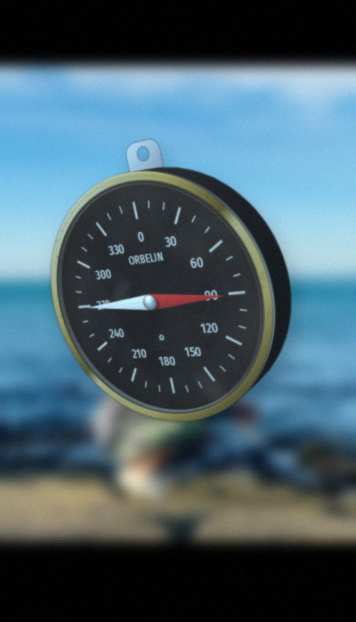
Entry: value=90 unit=°
